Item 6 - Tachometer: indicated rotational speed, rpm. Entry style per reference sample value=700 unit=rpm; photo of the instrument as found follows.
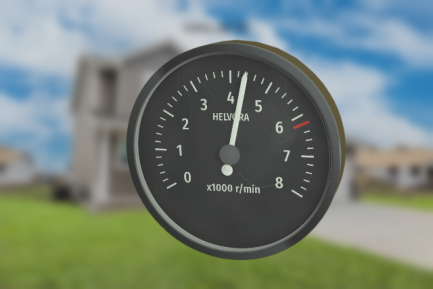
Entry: value=4400 unit=rpm
